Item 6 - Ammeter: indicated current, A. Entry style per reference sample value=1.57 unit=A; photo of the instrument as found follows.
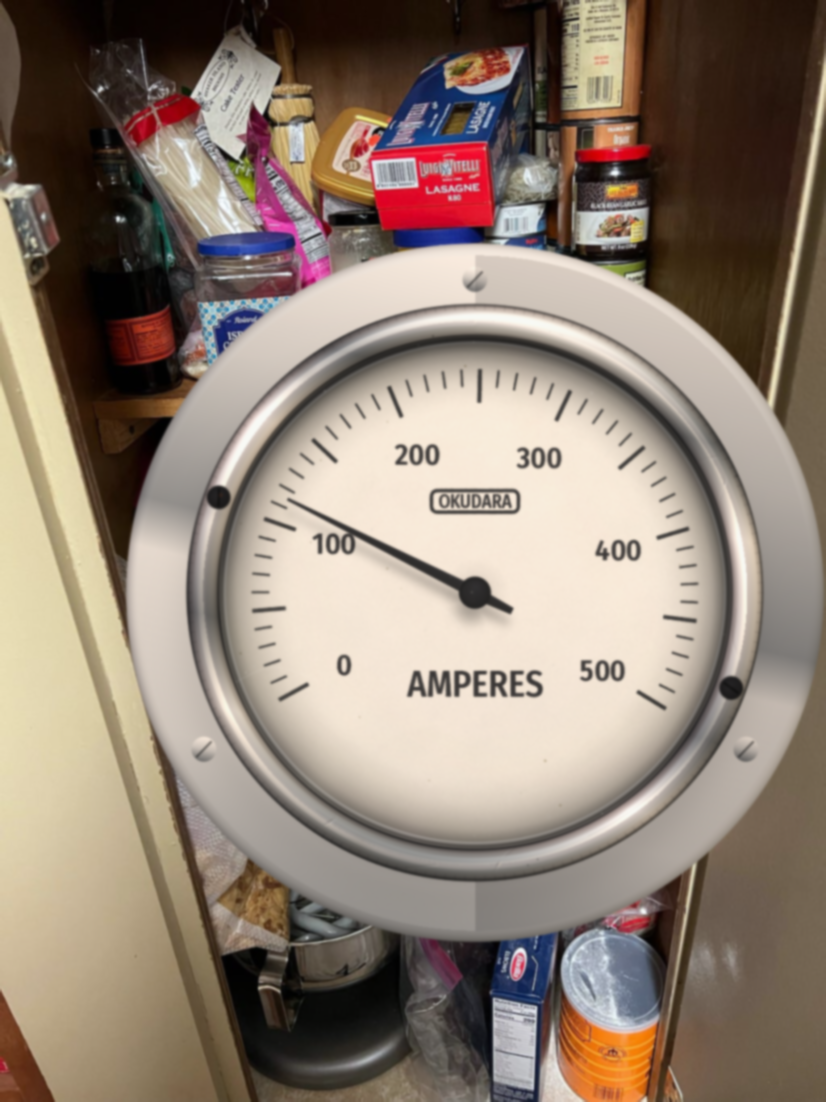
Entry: value=115 unit=A
